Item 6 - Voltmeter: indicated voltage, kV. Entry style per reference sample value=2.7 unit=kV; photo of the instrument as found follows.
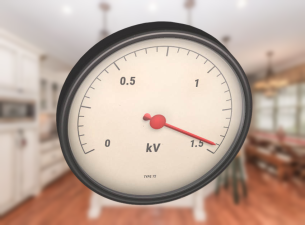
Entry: value=1.45 unit=kV
